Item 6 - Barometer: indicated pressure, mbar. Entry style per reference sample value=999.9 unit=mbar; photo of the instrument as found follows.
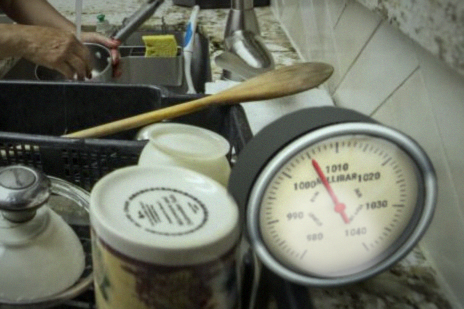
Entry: value=1005 unit=mbar
